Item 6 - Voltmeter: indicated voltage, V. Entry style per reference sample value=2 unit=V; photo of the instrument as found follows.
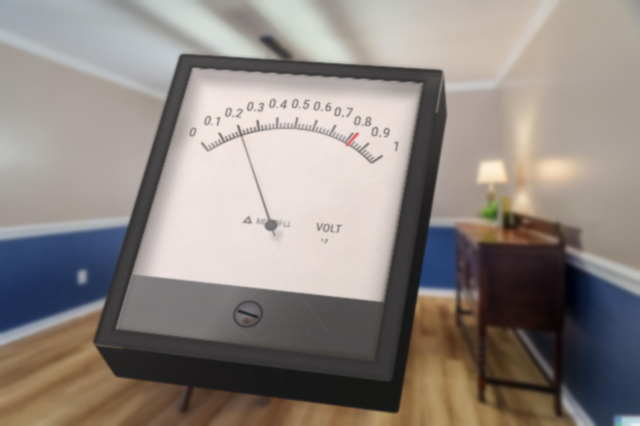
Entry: value=0.2 unit=V
